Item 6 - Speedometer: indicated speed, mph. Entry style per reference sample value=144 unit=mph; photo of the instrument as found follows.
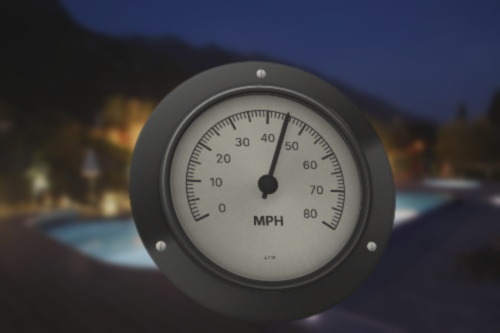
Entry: value=45 unit=mph
